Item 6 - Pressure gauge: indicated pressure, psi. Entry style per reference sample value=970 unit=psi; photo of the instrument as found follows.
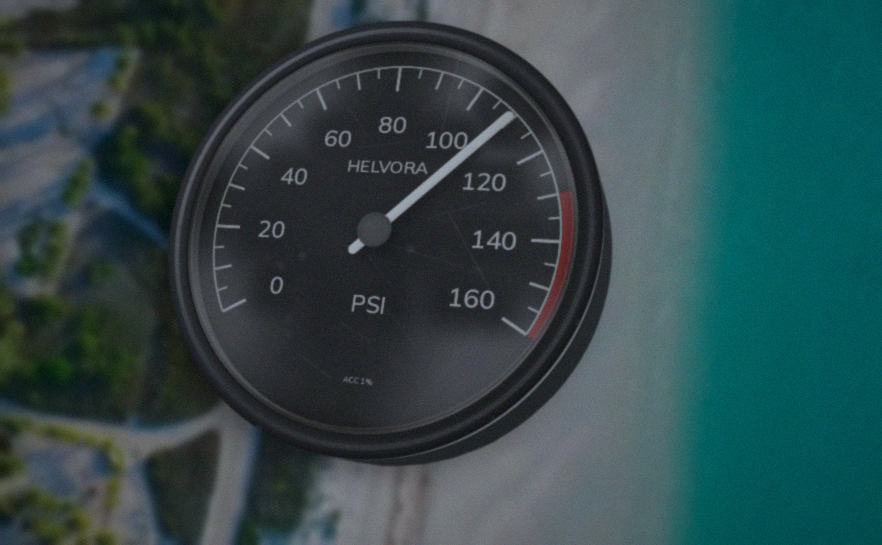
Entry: value=110 unit=psi
